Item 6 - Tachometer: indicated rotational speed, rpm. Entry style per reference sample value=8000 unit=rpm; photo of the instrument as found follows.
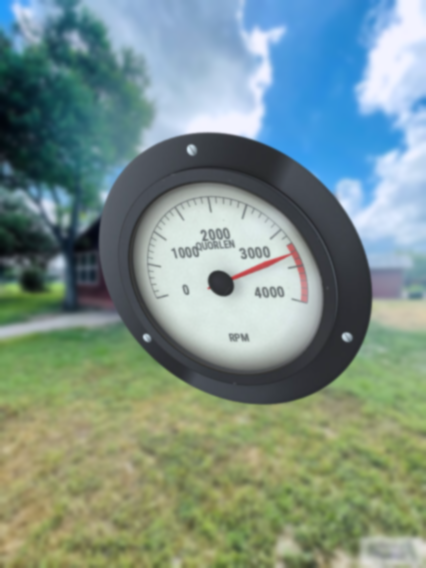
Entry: value=3300 unit=rpm
